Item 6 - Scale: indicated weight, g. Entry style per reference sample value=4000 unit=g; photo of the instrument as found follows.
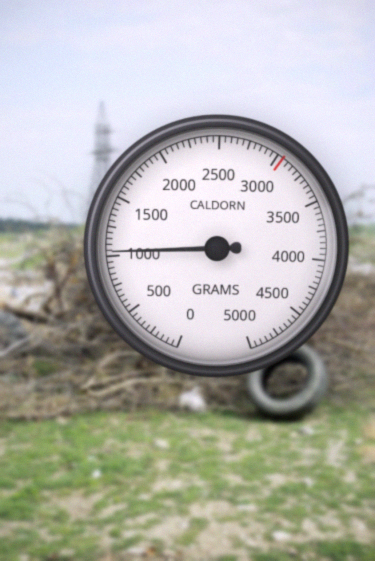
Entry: value=1050 unit=g
